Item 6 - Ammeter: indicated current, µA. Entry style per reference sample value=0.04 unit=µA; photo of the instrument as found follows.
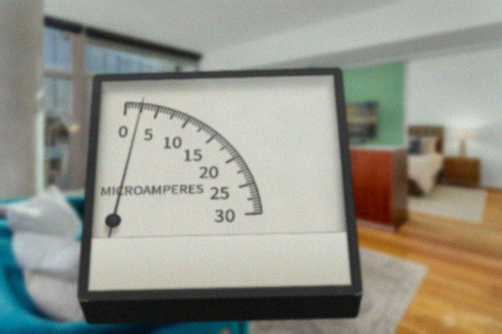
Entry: value=2.5 unit=µA
